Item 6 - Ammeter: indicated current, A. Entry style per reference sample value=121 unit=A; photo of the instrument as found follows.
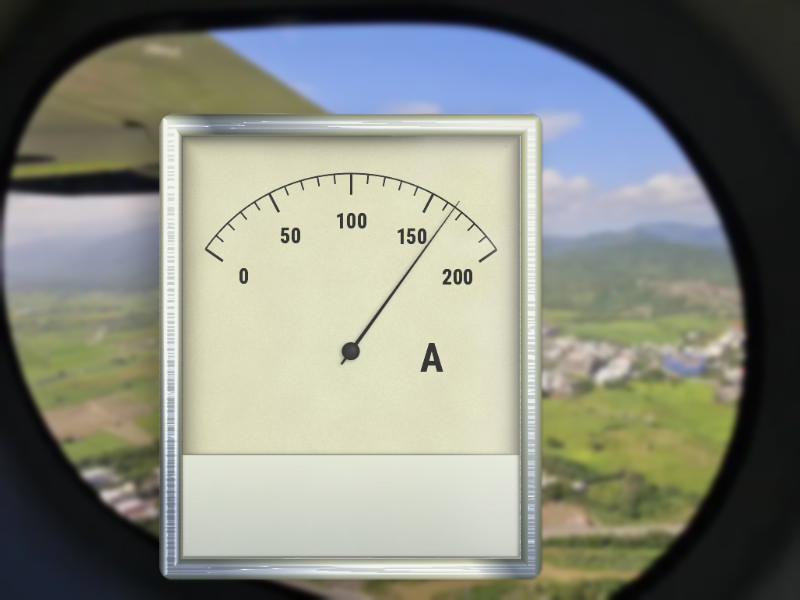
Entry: value=165 unit=A
